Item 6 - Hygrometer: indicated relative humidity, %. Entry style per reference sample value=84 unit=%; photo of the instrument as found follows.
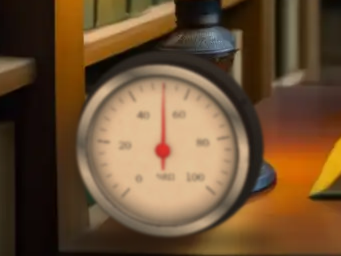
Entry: value=52 unit=%
